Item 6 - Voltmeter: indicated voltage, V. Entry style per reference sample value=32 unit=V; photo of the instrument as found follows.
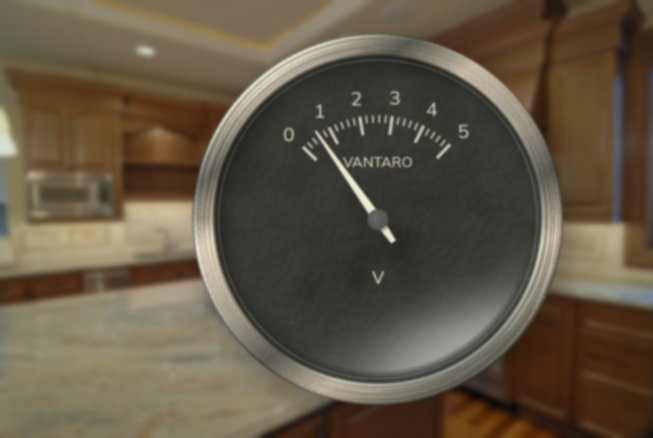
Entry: value=0.6 unit=V
